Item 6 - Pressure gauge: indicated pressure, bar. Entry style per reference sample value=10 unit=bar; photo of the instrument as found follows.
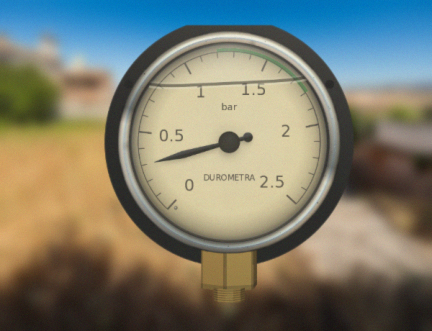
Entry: value=0.3 unit=bar
